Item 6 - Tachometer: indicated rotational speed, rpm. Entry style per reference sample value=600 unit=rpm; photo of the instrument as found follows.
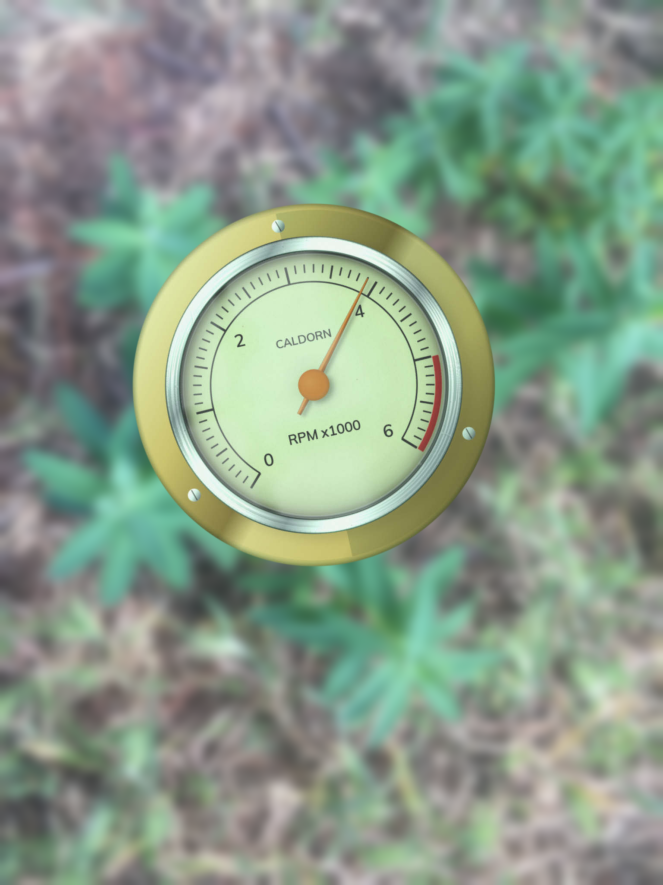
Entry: value=3900 unit=rpm
